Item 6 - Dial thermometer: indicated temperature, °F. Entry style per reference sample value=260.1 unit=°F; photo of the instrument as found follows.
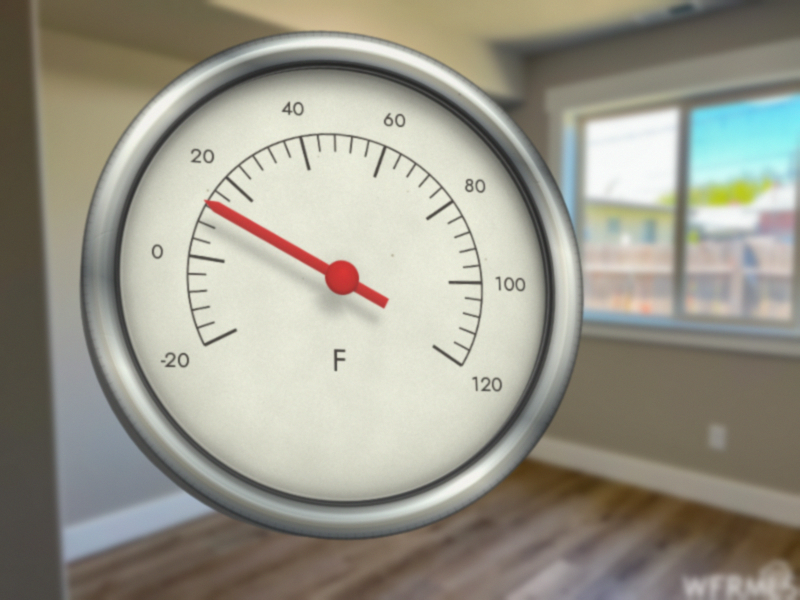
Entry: value=12 unit=°F
